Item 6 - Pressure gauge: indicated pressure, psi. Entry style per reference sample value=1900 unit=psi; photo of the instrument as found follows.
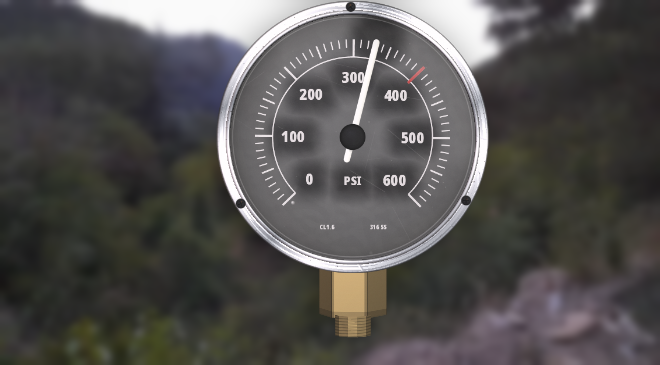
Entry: value=330 unit=psi
